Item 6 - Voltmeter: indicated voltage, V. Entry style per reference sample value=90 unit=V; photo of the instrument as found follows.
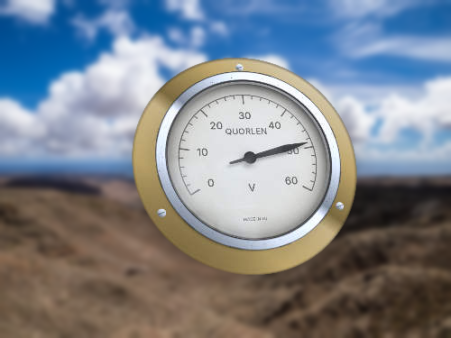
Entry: value=49 unit=V
